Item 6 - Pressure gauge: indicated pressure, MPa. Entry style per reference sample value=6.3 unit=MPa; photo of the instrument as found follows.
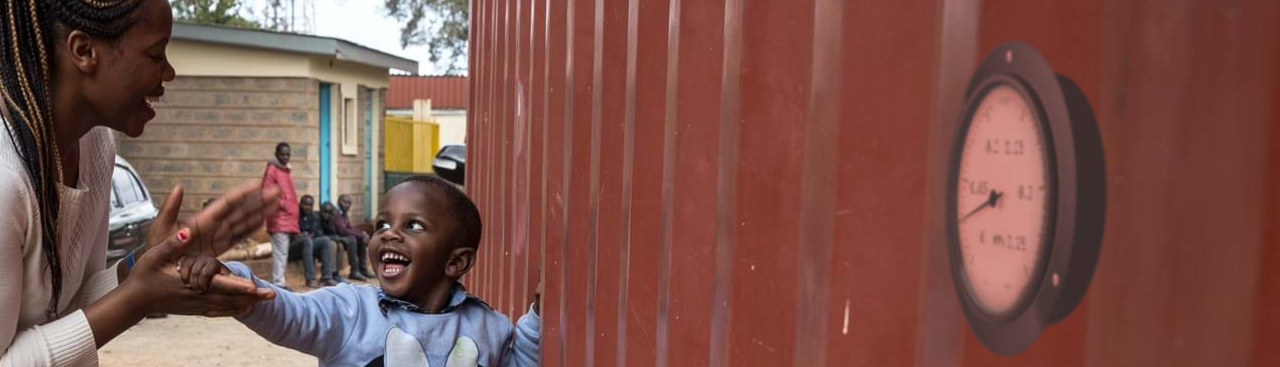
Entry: value=0.025 unit=MPa
